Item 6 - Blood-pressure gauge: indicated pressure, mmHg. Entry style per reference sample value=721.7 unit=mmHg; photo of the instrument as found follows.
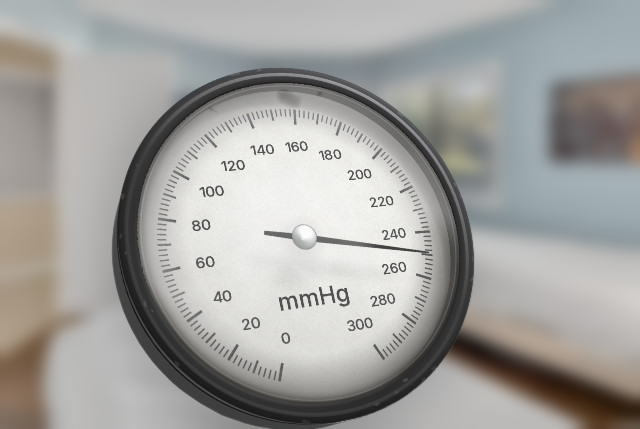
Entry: value=250 unit=mmHg
